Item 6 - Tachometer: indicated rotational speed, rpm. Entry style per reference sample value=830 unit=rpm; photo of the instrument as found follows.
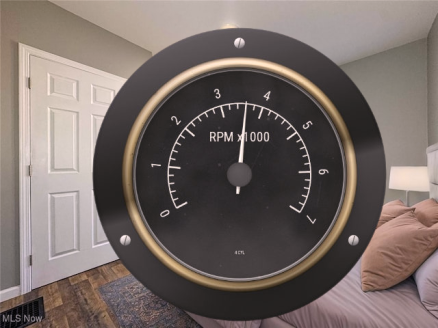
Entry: value=3600 unit=rpm
